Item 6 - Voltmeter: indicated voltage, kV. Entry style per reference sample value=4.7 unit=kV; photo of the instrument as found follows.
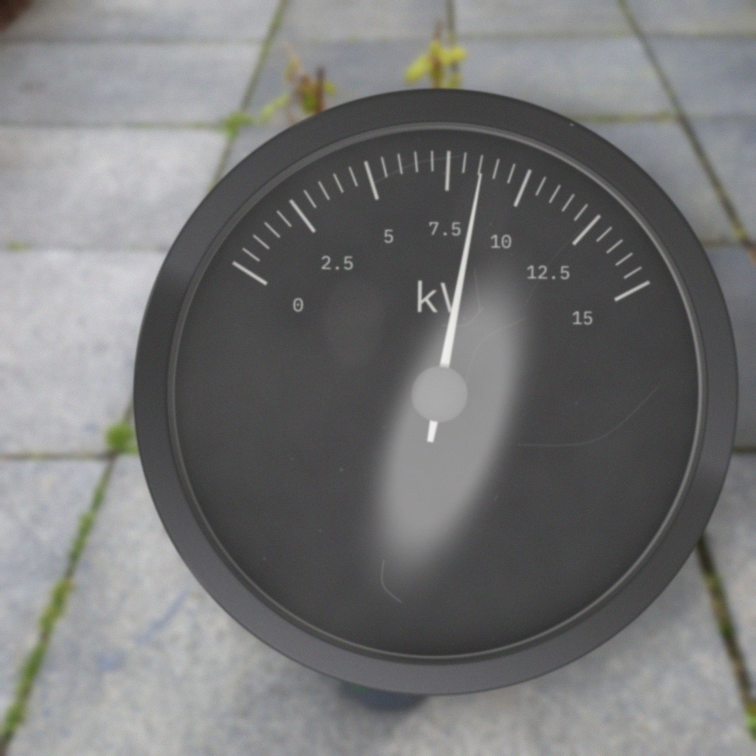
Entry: value=8.5 unit=kV
